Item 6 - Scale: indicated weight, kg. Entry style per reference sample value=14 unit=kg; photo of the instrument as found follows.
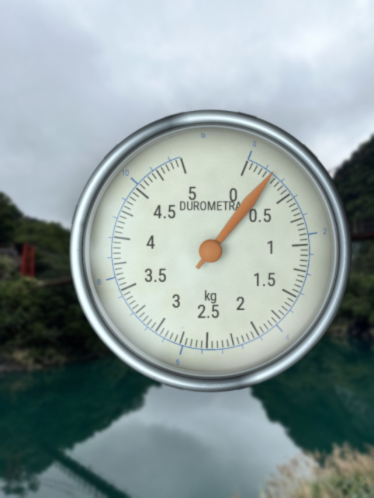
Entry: value=0.25 unit=kg
